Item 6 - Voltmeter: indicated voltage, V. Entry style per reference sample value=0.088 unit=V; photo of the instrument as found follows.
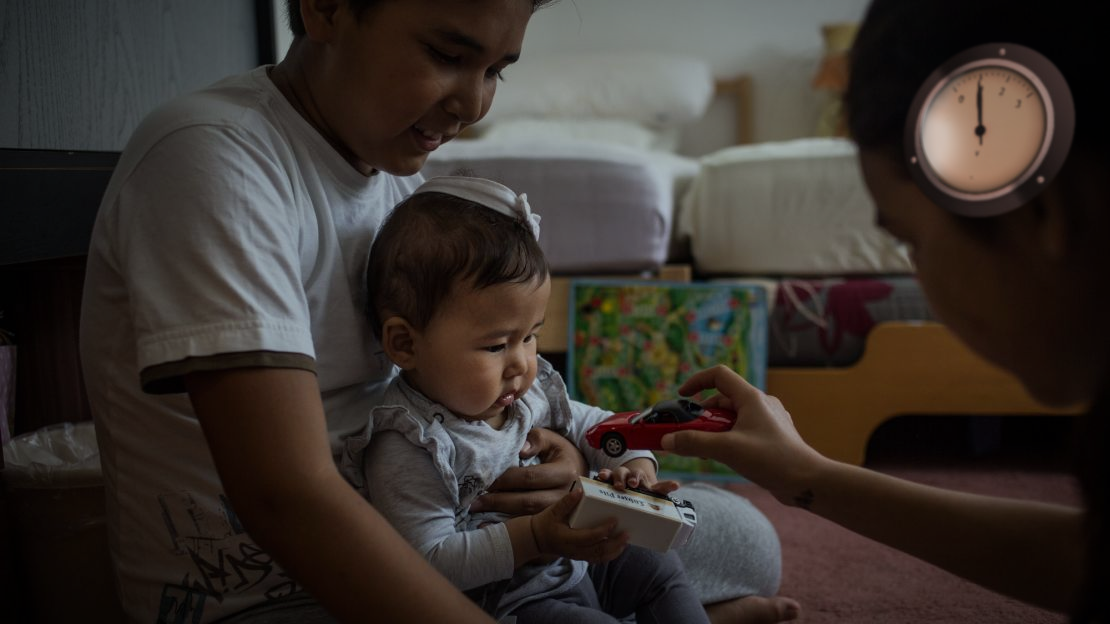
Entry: value=1 unit=V
